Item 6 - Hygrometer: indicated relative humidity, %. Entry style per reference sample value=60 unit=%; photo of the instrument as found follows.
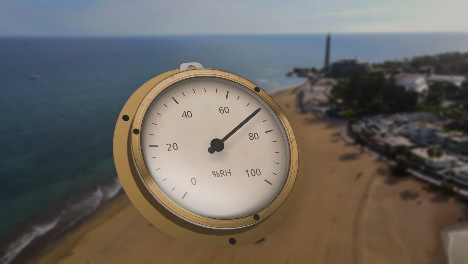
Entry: value=72 unit=%
